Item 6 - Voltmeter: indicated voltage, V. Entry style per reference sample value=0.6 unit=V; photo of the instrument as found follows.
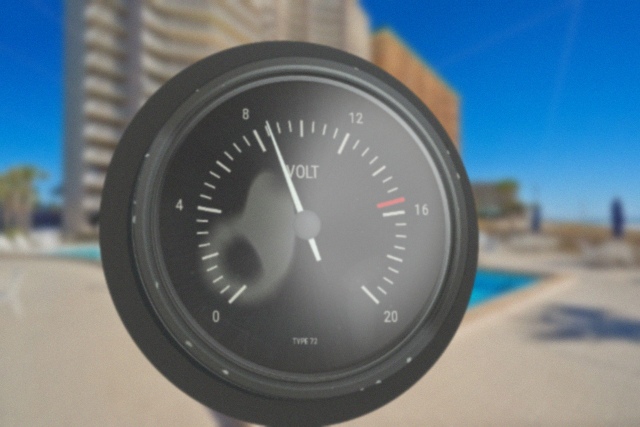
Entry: value=8.5 unit=V
